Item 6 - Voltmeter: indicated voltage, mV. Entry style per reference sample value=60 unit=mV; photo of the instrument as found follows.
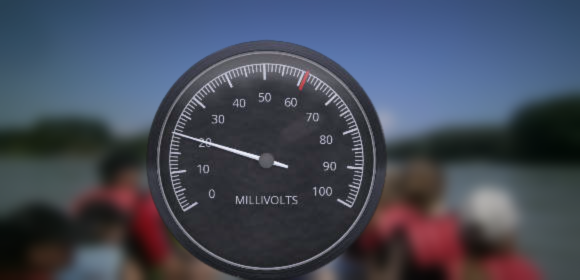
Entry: value=20 unit=mV
